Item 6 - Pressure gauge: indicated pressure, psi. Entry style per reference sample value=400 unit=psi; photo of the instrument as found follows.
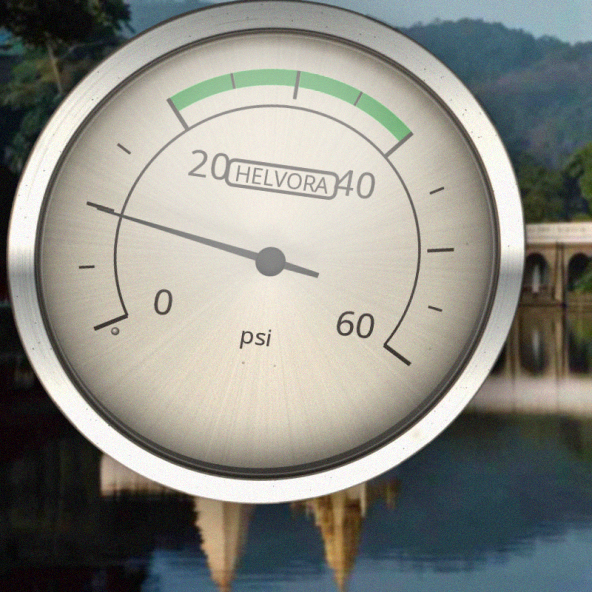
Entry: value=10 unit=psi
